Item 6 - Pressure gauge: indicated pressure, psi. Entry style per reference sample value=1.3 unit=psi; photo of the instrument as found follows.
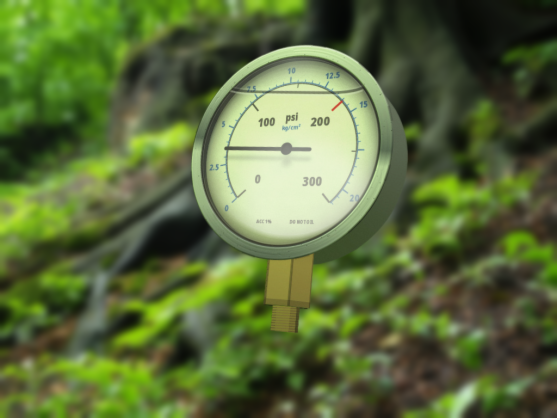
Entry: value=50 unit=psi
